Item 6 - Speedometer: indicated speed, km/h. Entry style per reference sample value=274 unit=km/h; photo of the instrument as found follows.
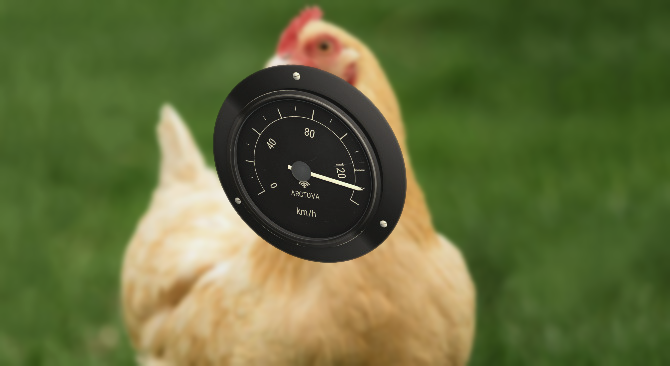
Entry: value=130 unit=km/h
